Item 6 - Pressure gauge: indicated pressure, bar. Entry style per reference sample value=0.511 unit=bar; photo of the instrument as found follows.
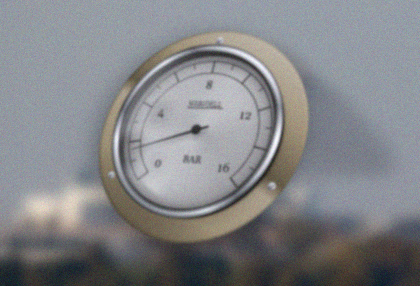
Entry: value=1.5 unit=bar
